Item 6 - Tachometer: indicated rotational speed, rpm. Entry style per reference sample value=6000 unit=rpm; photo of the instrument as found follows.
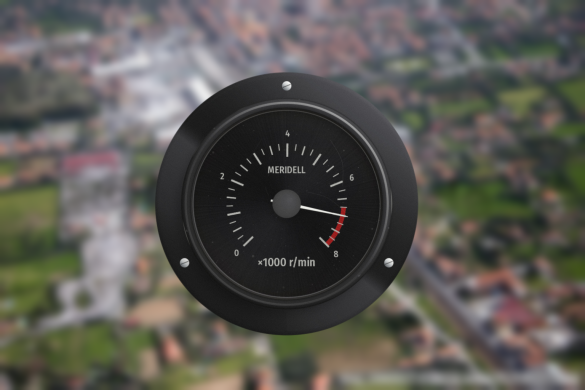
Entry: value=7000 unit=rpm
